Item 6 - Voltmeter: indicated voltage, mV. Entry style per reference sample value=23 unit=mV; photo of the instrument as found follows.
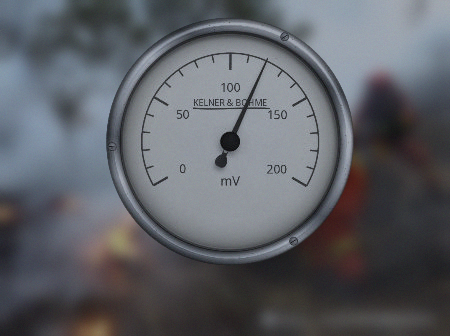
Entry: value=120 unit=mV
